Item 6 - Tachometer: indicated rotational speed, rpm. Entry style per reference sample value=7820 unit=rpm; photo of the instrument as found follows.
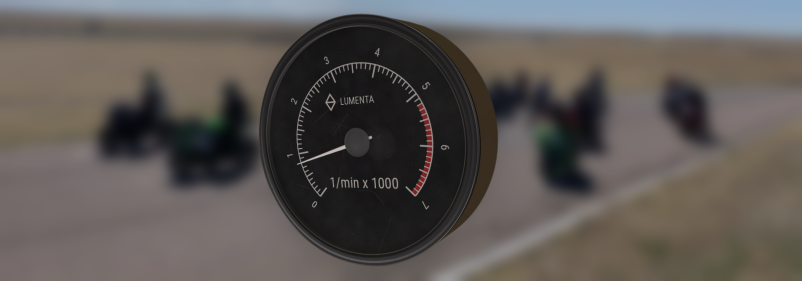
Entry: value=800 unit=rpm
